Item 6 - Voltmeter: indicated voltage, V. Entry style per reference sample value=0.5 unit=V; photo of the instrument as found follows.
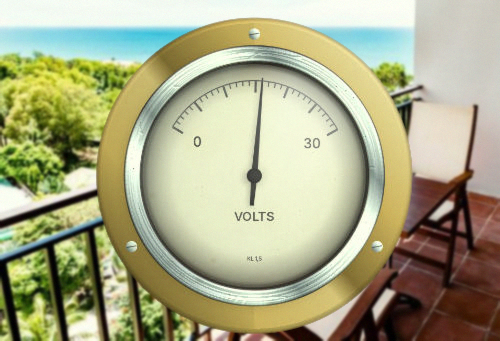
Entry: value=16 unit=V
